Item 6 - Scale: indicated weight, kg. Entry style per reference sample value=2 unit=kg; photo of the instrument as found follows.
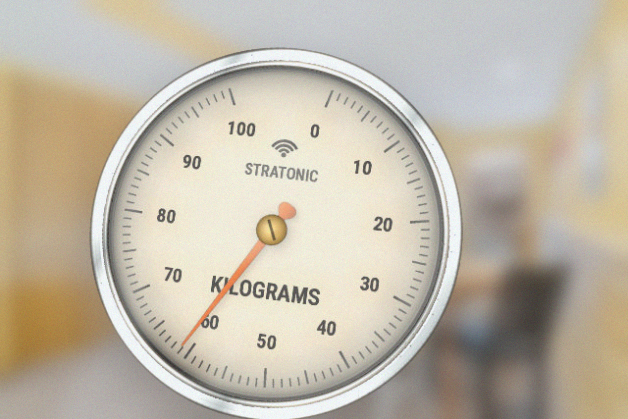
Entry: value=61 unit=kg
